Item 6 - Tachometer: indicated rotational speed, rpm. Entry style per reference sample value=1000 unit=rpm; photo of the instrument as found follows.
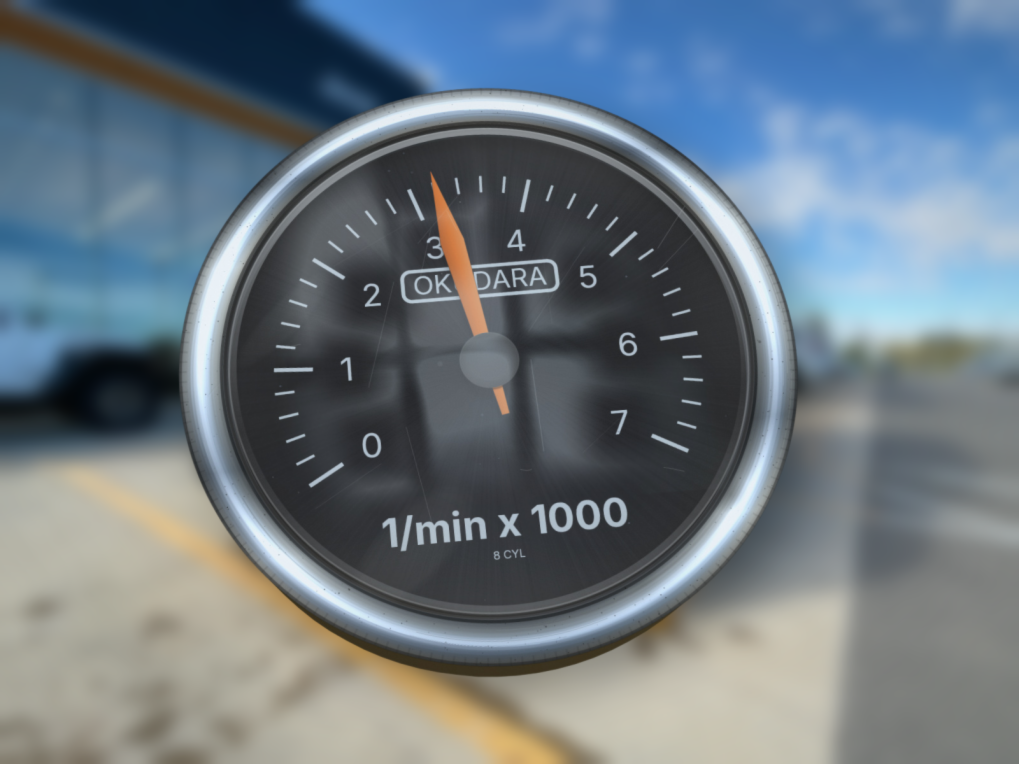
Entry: value=3200 unit=rpm
